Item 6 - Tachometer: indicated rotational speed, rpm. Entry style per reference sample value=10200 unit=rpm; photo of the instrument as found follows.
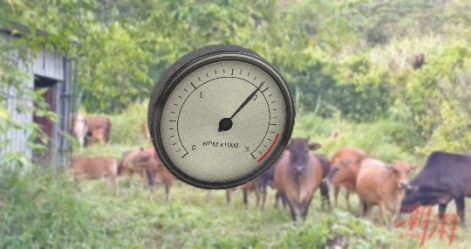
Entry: value=1900 unit=rpm
